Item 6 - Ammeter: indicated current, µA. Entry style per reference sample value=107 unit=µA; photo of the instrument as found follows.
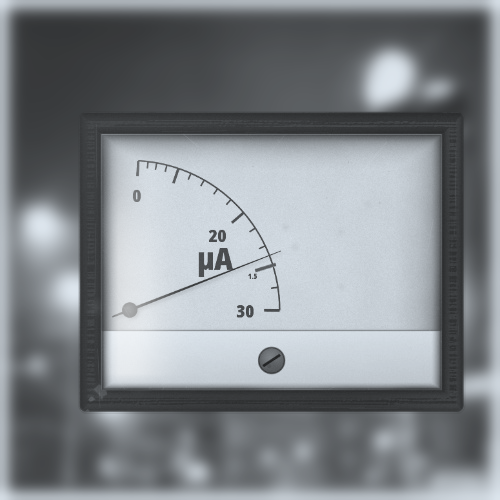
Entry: value=25 unit=µA
